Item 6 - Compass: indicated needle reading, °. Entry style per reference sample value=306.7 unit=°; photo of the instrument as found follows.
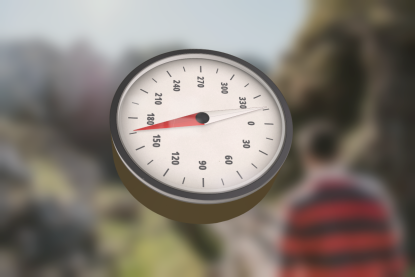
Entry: value=165 unit=°
